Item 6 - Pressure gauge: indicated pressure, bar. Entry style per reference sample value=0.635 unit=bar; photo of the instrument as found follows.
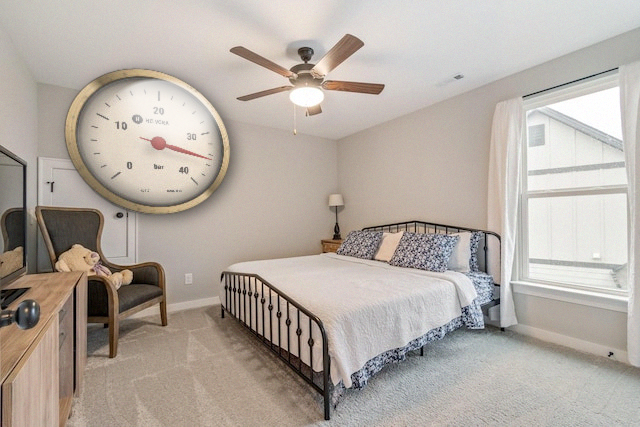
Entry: value=35 unit=bar
